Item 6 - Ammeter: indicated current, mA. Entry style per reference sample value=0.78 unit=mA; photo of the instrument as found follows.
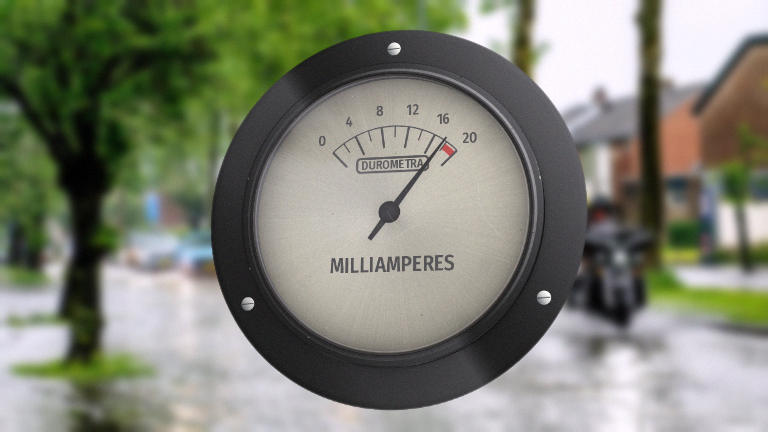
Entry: value=18 unit=mA
